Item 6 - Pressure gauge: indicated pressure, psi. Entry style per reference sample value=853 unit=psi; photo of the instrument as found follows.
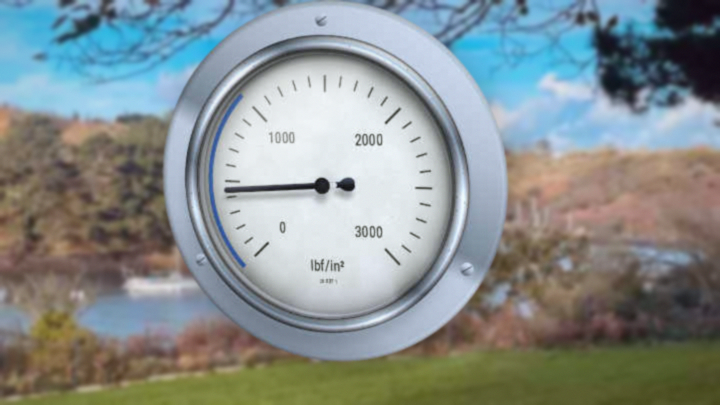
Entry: value=450 unit=psi
